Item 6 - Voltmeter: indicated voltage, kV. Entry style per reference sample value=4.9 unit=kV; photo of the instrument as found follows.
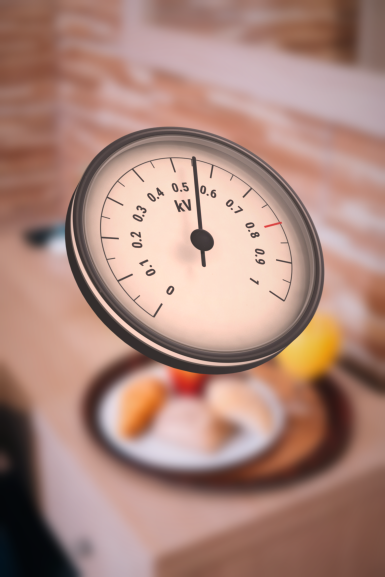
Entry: value=0.55 unit=kV
